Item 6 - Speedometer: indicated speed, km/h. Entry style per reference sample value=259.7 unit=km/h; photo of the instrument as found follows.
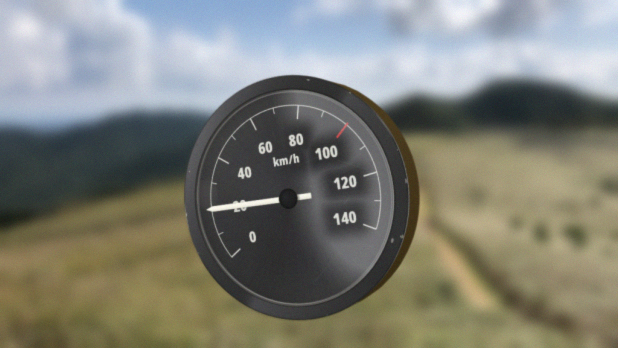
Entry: value=20 unit=km/h
